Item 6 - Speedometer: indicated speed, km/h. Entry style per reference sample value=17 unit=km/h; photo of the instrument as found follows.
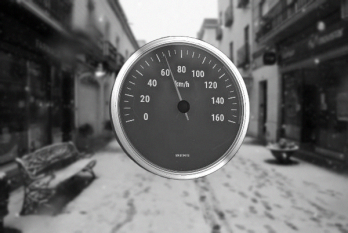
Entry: value=65 unit=km/h
